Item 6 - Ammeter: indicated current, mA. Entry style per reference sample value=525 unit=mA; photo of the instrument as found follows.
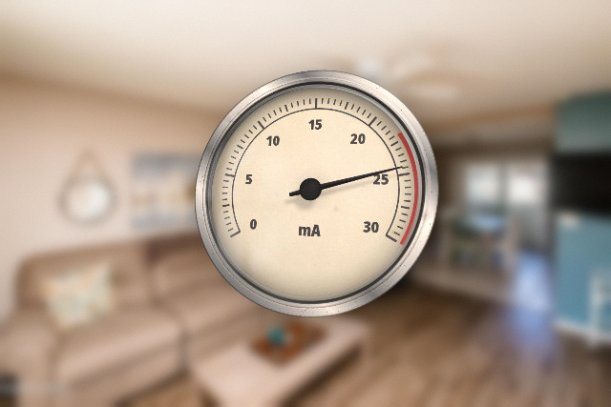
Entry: value=24.5 unit=mA
